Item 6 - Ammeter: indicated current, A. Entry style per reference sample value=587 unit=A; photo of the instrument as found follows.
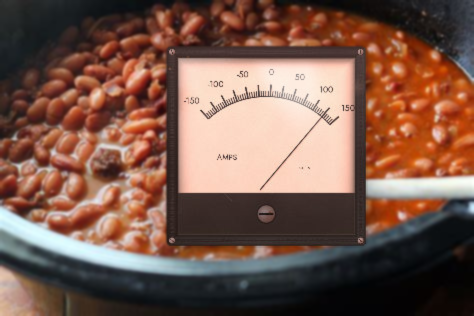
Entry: value=125 unit=A
